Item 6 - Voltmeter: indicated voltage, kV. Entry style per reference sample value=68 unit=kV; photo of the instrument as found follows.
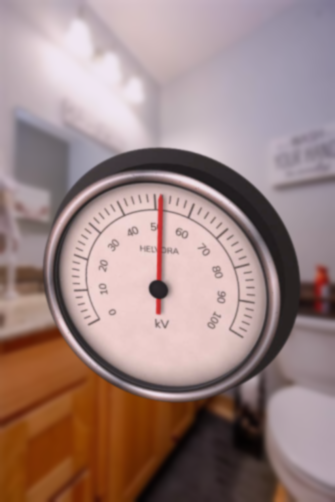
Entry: value=52 unit=kV
